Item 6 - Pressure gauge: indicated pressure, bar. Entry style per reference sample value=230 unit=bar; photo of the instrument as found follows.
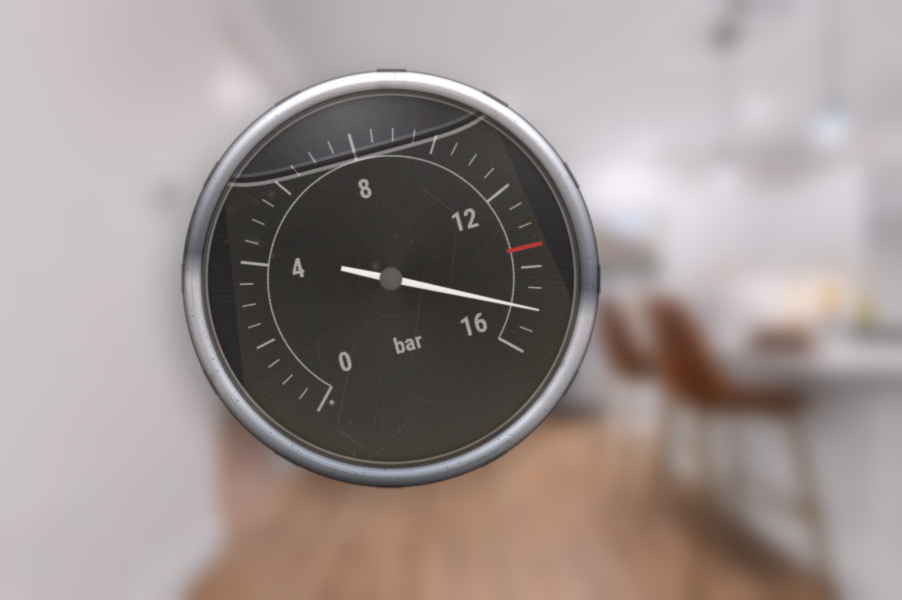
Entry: value=15 unit=bar
